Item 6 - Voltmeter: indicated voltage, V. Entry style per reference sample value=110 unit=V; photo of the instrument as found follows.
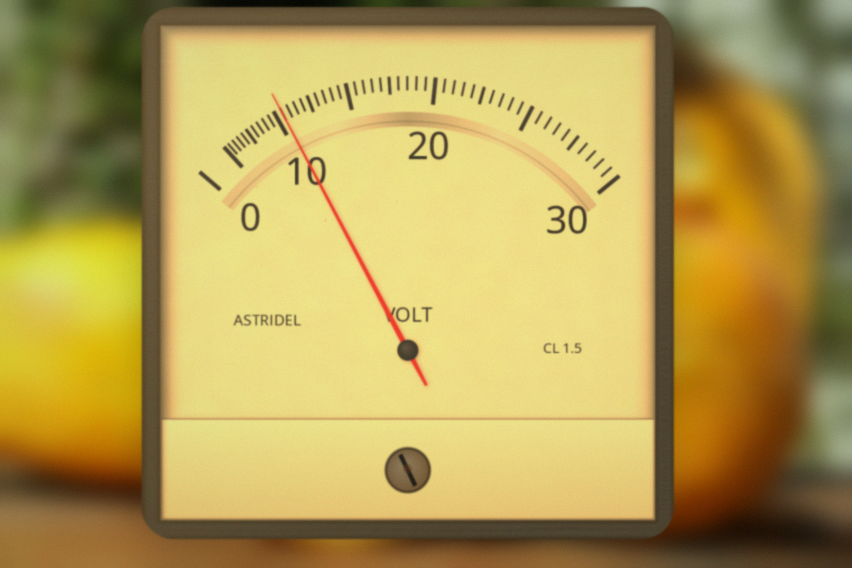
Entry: value=10.5 unit=V
